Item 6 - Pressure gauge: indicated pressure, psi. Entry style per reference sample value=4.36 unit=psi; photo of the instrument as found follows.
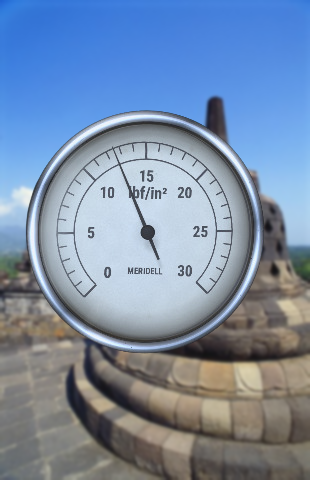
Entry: value=12.5 unit=psi
